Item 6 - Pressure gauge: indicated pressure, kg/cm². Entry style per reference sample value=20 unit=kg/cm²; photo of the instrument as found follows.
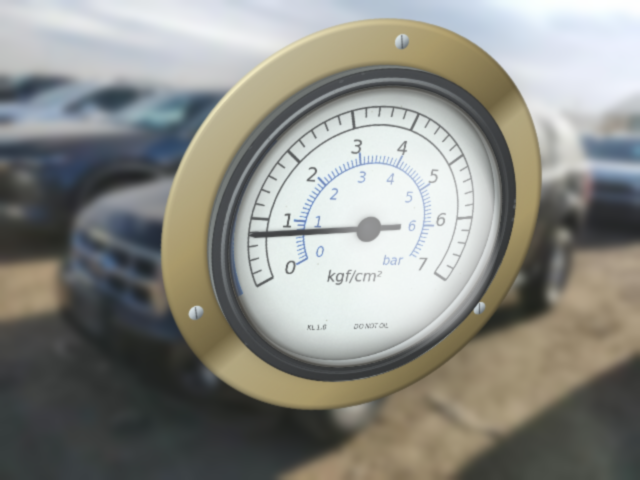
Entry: value=0.8 unit=kg/cm²
